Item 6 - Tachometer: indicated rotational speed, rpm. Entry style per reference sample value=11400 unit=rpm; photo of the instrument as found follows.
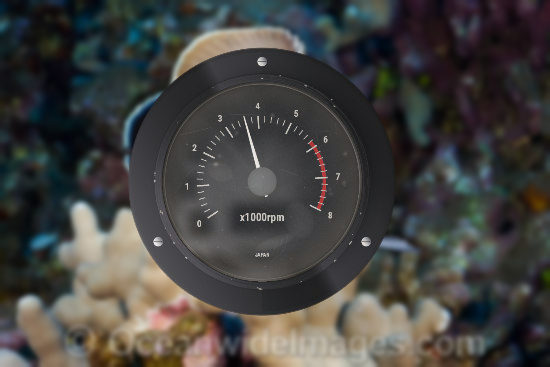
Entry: value=3600 unit=rpm
